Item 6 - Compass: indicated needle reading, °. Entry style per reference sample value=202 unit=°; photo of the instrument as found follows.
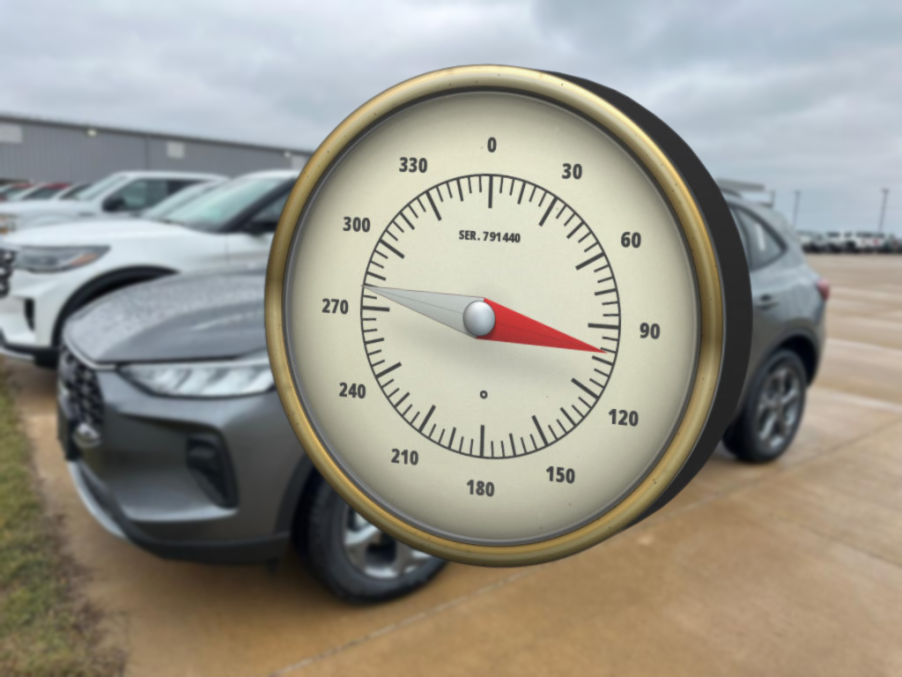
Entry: value=100 unit=°
